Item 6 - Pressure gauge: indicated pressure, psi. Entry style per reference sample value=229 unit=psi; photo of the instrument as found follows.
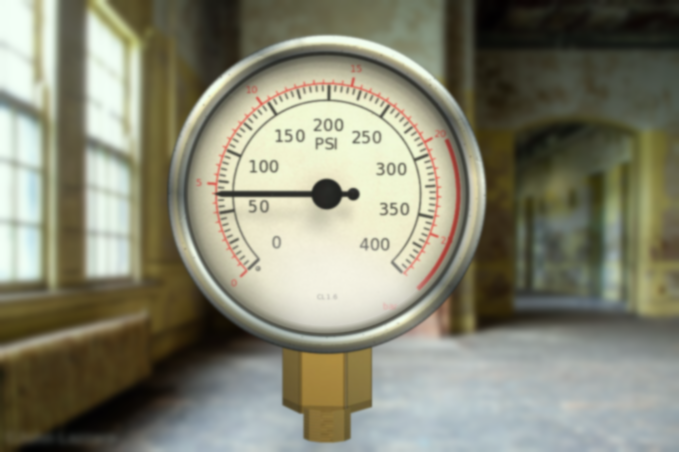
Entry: value=65 unit=psi
